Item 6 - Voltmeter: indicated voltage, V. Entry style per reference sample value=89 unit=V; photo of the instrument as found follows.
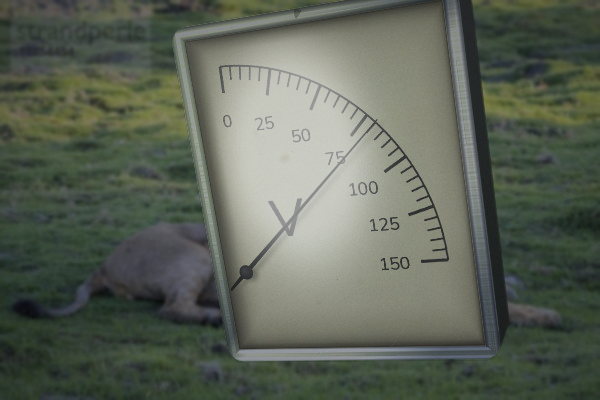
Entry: value=80 unit=V
